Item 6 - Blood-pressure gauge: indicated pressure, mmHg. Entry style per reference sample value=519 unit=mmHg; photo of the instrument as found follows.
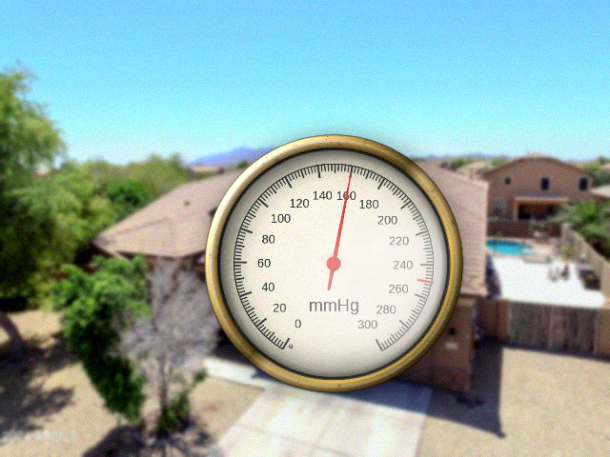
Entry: value=160 unit=mmHg
